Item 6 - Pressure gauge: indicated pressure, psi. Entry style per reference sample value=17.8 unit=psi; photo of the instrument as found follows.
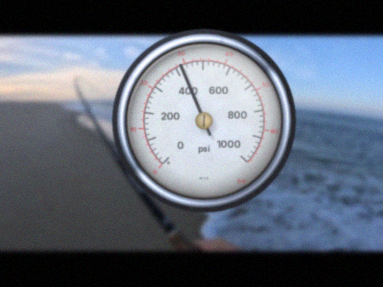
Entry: value=420 unit=psi
